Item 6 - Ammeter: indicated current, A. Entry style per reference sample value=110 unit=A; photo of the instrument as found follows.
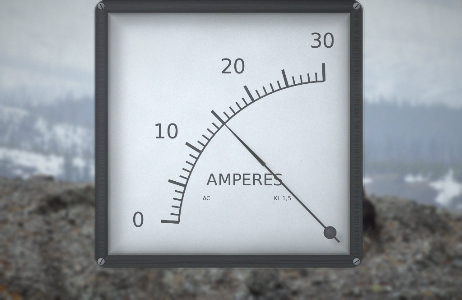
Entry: value=15 unit=A
